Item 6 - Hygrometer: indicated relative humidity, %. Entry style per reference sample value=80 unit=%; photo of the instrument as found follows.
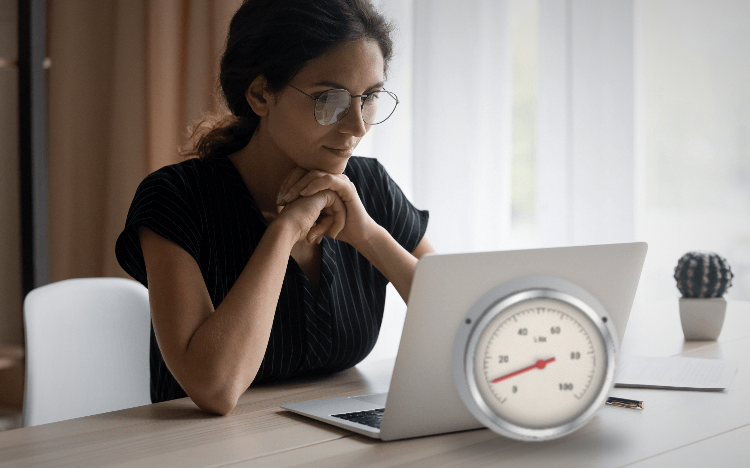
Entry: value=10 unit=%
